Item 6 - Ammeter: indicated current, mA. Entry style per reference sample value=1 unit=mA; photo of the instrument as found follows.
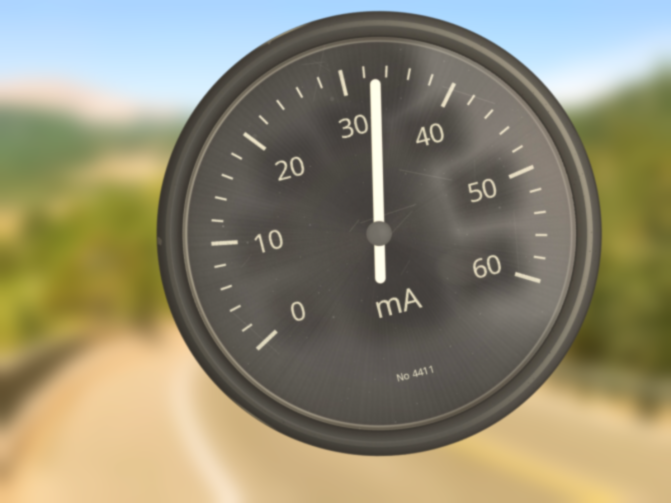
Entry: value=33 unit=mA
